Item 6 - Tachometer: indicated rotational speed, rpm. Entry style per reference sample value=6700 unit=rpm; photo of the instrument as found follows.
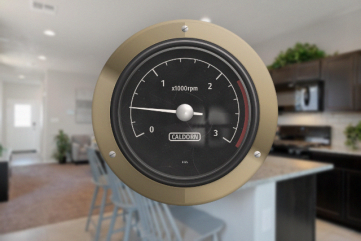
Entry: value=400 unit=rpm
